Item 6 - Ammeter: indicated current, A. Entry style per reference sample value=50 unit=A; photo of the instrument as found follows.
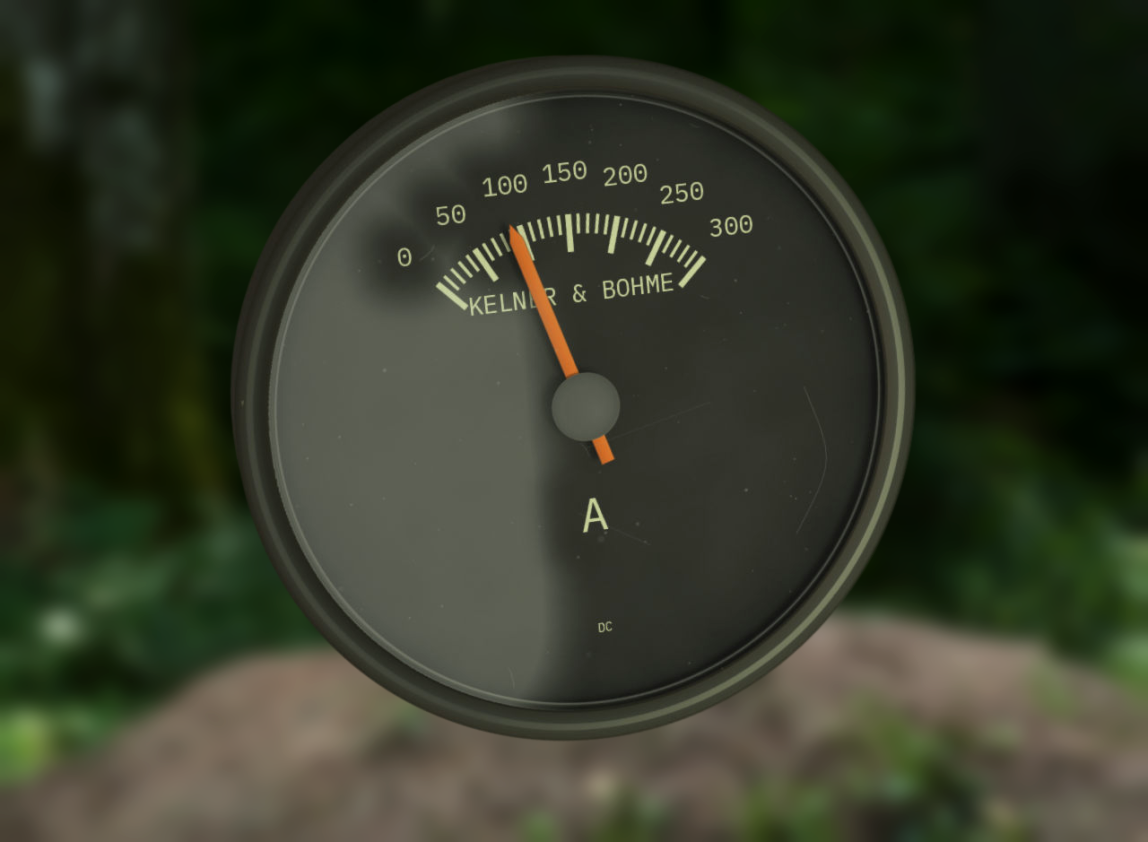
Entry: value=90 unit=A
